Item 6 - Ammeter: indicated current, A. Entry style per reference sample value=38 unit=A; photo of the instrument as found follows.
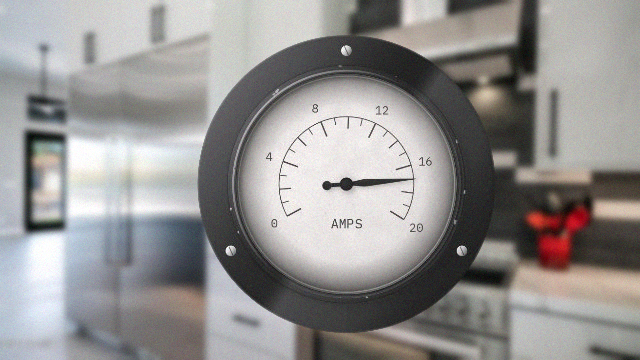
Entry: value=17 unit=A
